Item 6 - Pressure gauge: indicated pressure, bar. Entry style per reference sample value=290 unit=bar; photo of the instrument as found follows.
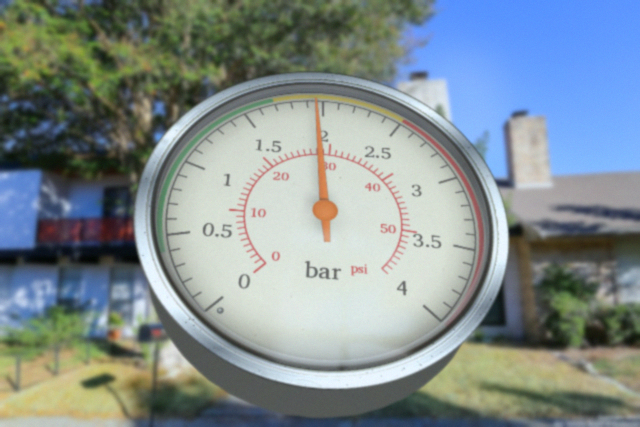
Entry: value=1.95 unit=bar
